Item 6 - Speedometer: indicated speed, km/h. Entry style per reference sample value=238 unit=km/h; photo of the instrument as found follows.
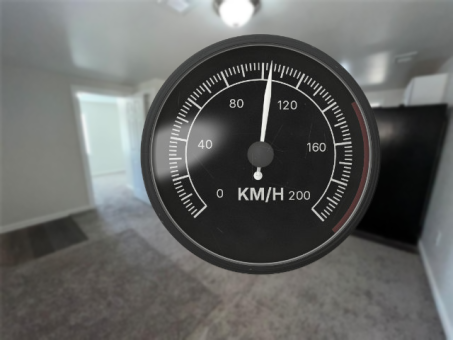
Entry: value=104 unit=km/h
